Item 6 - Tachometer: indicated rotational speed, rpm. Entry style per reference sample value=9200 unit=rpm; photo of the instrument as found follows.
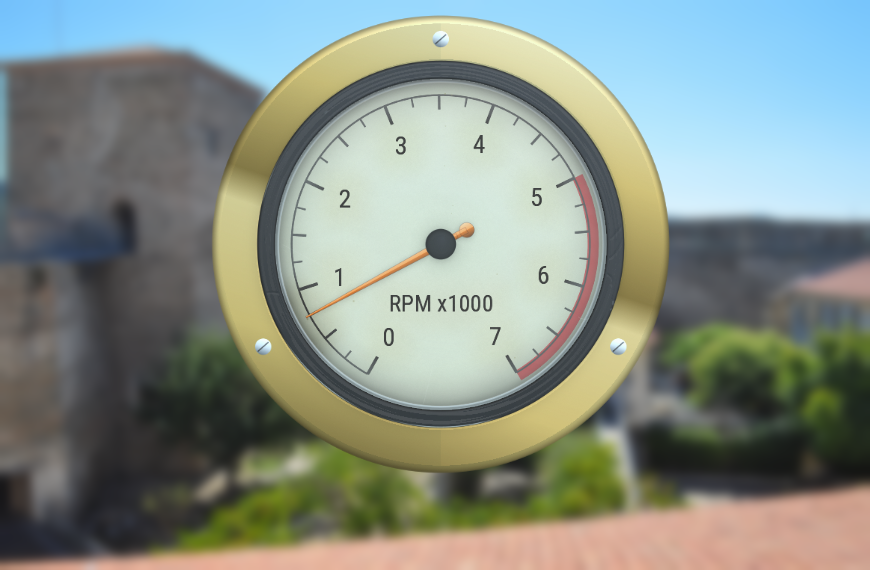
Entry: value=750 unit=rpm
